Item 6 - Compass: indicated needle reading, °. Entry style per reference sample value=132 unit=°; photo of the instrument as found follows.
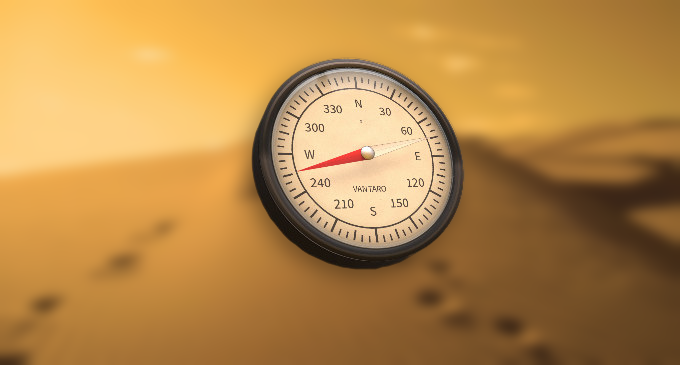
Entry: value=255 unit=°
